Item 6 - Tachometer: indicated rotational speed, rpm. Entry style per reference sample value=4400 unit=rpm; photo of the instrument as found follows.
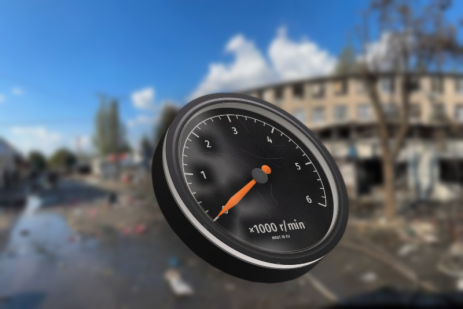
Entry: value=0 unit=rpm
